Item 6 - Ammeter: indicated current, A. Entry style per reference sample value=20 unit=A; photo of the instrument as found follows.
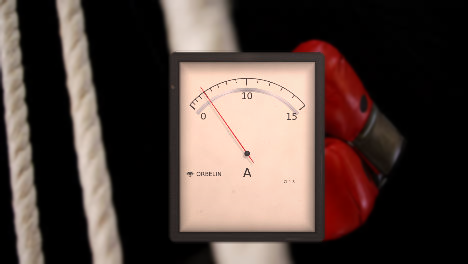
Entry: value=5 unit=A
